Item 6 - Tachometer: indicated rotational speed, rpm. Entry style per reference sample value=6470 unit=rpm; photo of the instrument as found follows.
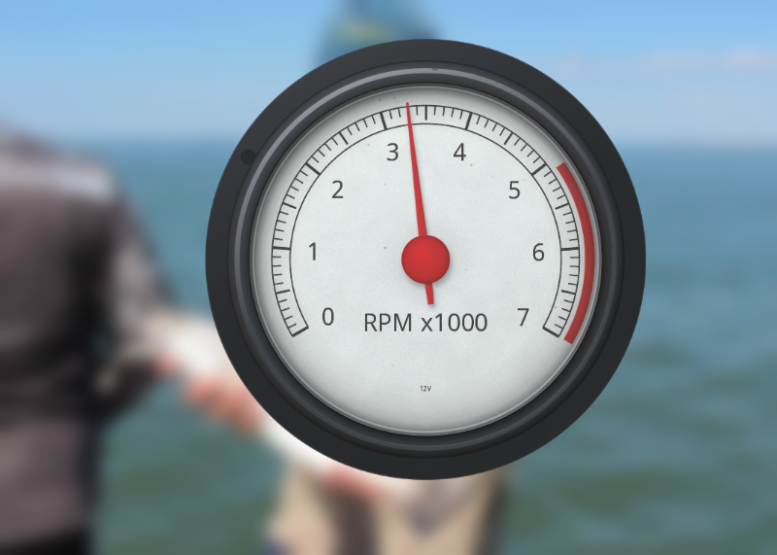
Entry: value=3300 unit=rpm
